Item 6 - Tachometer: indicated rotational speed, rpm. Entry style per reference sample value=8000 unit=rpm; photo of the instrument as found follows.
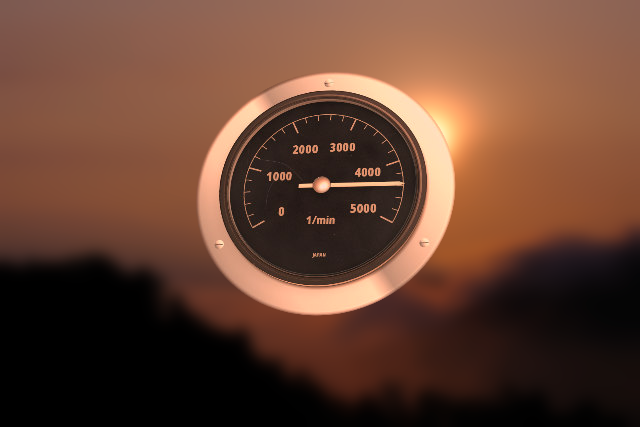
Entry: value=4400 unit=rpm
